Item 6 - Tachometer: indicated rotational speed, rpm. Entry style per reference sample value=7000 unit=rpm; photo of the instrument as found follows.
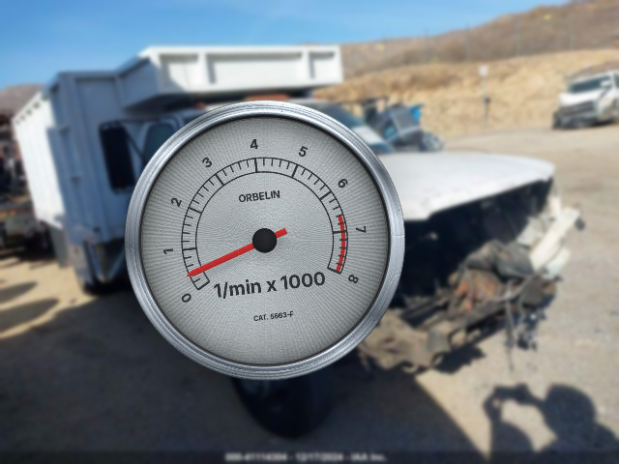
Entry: value=400 unit=rpm
